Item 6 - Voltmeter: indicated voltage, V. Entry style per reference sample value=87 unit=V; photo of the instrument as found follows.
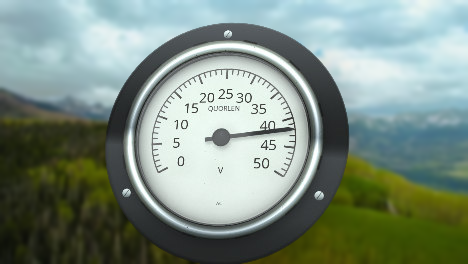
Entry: value=42 unit=V
